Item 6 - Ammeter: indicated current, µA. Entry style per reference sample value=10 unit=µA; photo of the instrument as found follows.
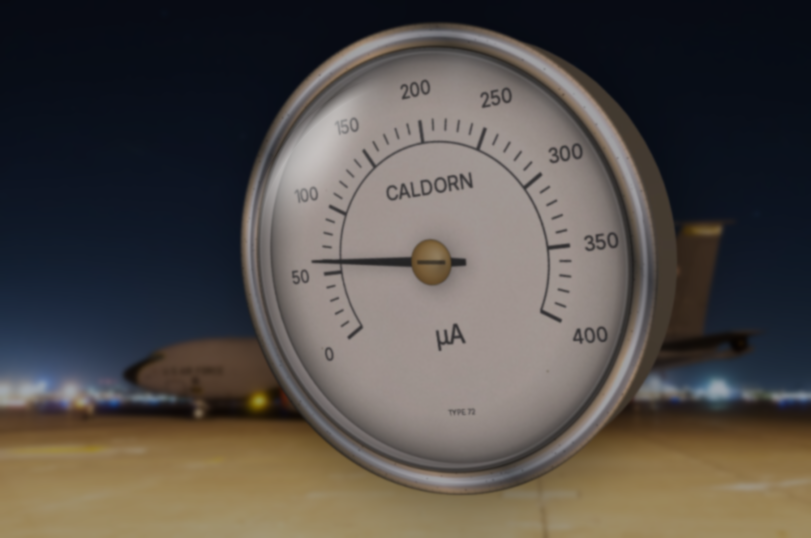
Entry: value=60 unit=µA
